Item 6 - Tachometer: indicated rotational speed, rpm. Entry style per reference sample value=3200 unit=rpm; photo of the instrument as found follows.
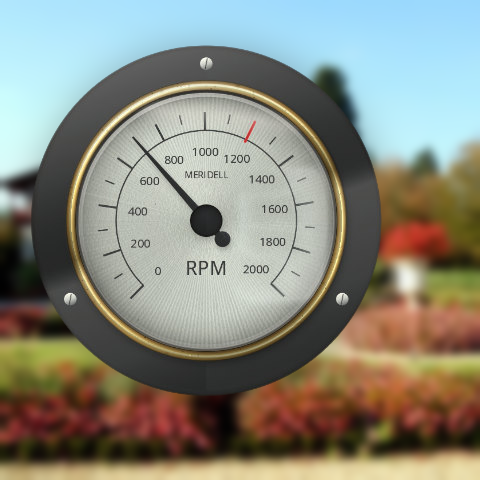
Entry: value=700 unit=rpm
